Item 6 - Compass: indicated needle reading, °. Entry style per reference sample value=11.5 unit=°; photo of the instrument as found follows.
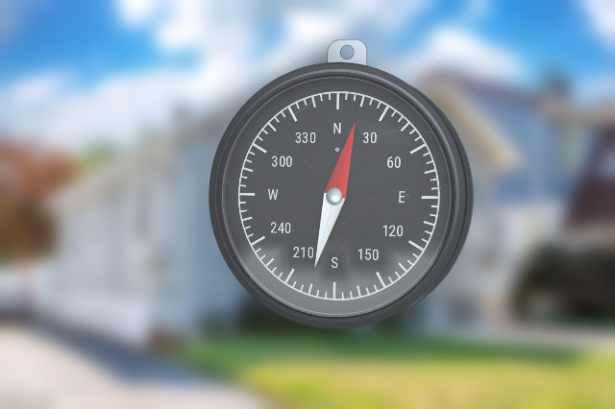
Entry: value=15 unit=°
